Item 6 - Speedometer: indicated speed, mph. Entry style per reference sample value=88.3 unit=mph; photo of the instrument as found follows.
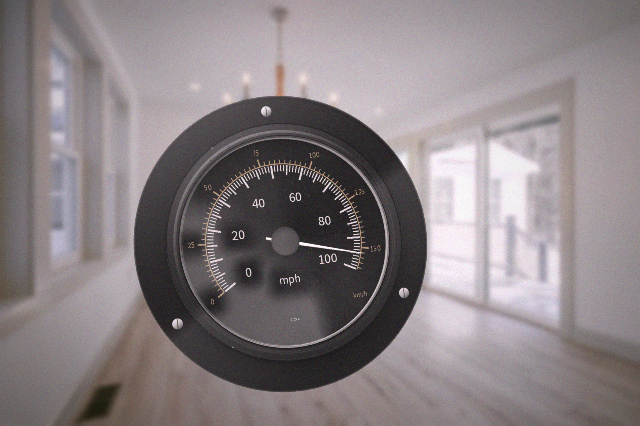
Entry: value=95 unit=mph
